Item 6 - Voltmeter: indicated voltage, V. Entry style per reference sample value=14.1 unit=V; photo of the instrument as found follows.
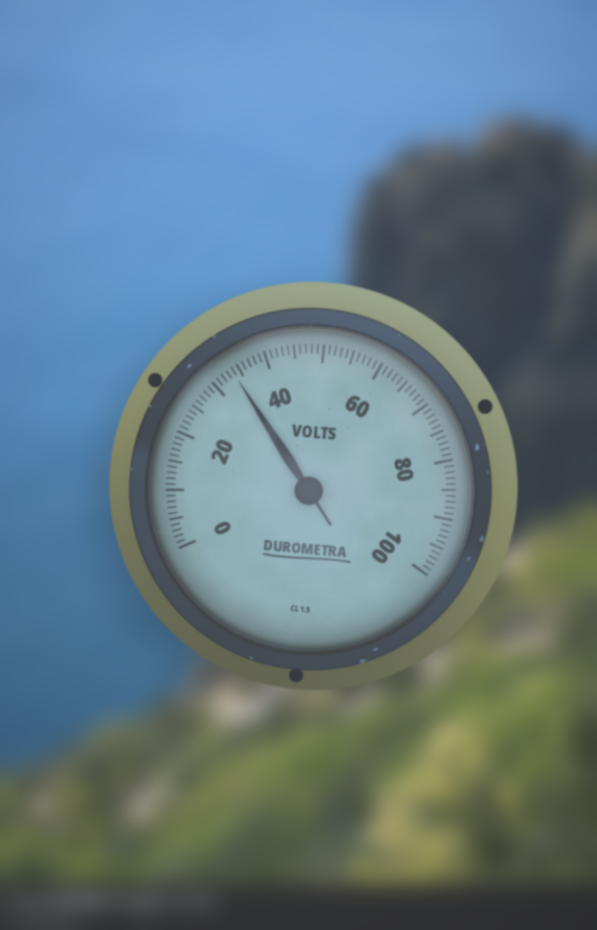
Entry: value=34 unit=V
